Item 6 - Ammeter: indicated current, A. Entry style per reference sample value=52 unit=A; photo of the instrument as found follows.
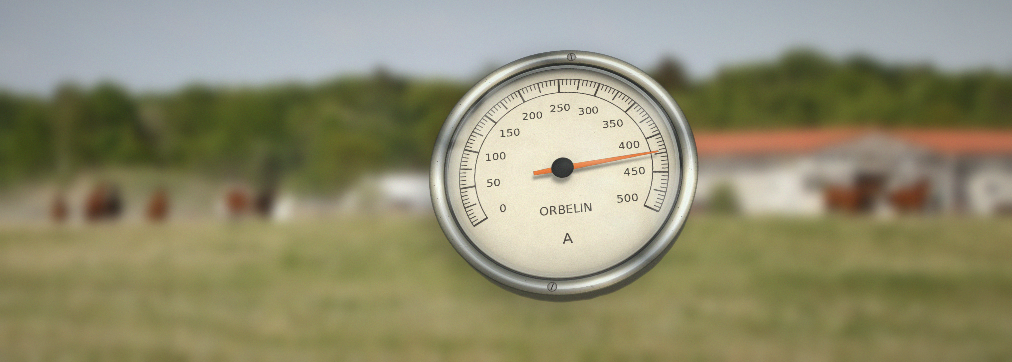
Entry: value=425 unit=A
